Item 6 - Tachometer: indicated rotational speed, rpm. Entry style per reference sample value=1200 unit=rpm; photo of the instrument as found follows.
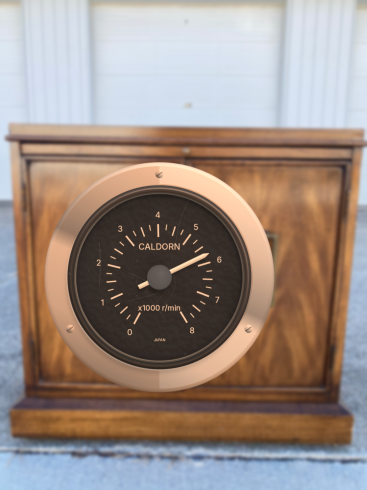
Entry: value=5750 unit=rpm
